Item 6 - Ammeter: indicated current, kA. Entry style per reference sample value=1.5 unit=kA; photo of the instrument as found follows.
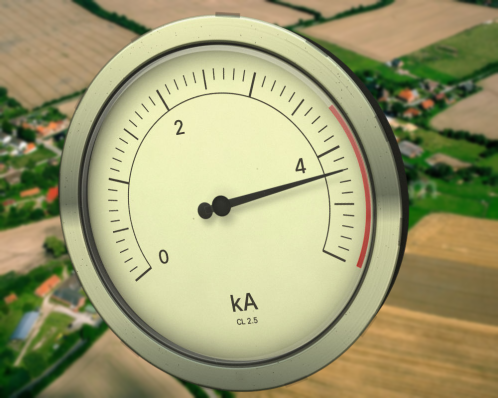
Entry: value=4.2 unit=kA
